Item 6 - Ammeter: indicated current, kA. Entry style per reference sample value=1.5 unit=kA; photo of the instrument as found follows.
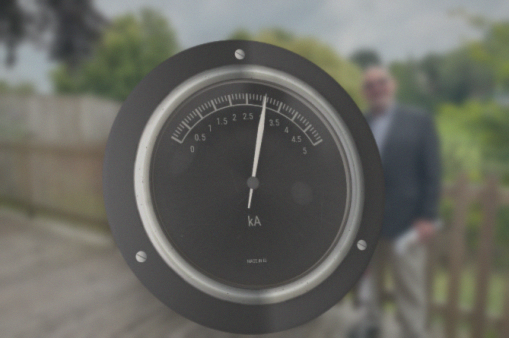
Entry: value=3 unit=kA
